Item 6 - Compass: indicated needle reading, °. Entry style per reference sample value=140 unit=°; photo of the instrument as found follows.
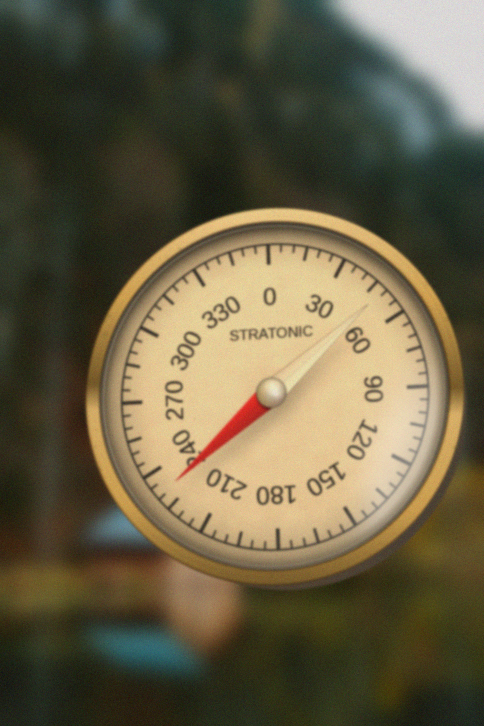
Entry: value=230 unit=°
